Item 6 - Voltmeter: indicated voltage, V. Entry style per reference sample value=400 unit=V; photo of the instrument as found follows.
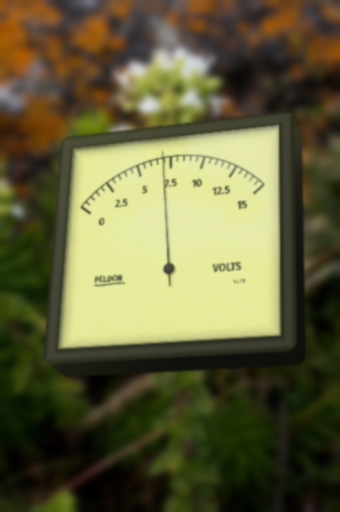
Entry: value=7 unit=V
